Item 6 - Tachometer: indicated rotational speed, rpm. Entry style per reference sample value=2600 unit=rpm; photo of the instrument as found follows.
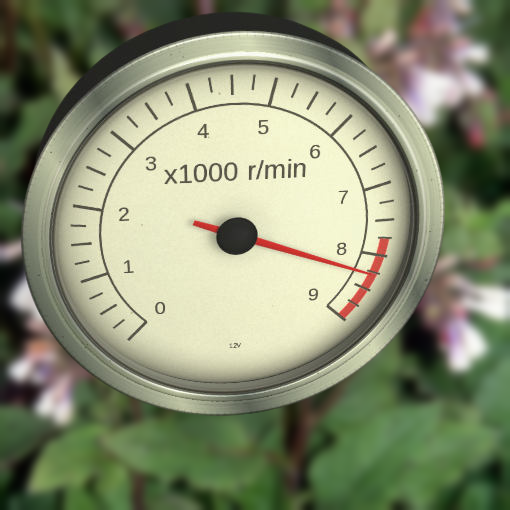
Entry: value=8250 unit=rpm
